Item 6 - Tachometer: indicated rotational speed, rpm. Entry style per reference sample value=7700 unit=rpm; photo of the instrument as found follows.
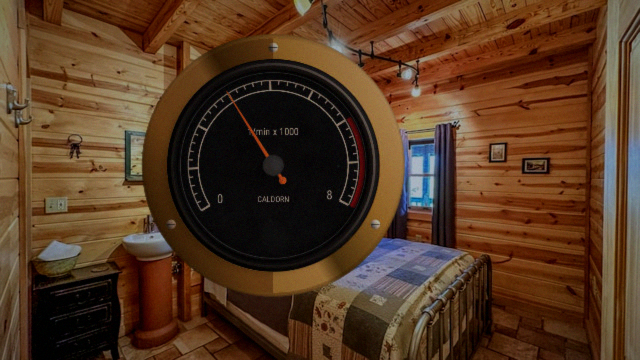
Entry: value=3000 unit=rpm
